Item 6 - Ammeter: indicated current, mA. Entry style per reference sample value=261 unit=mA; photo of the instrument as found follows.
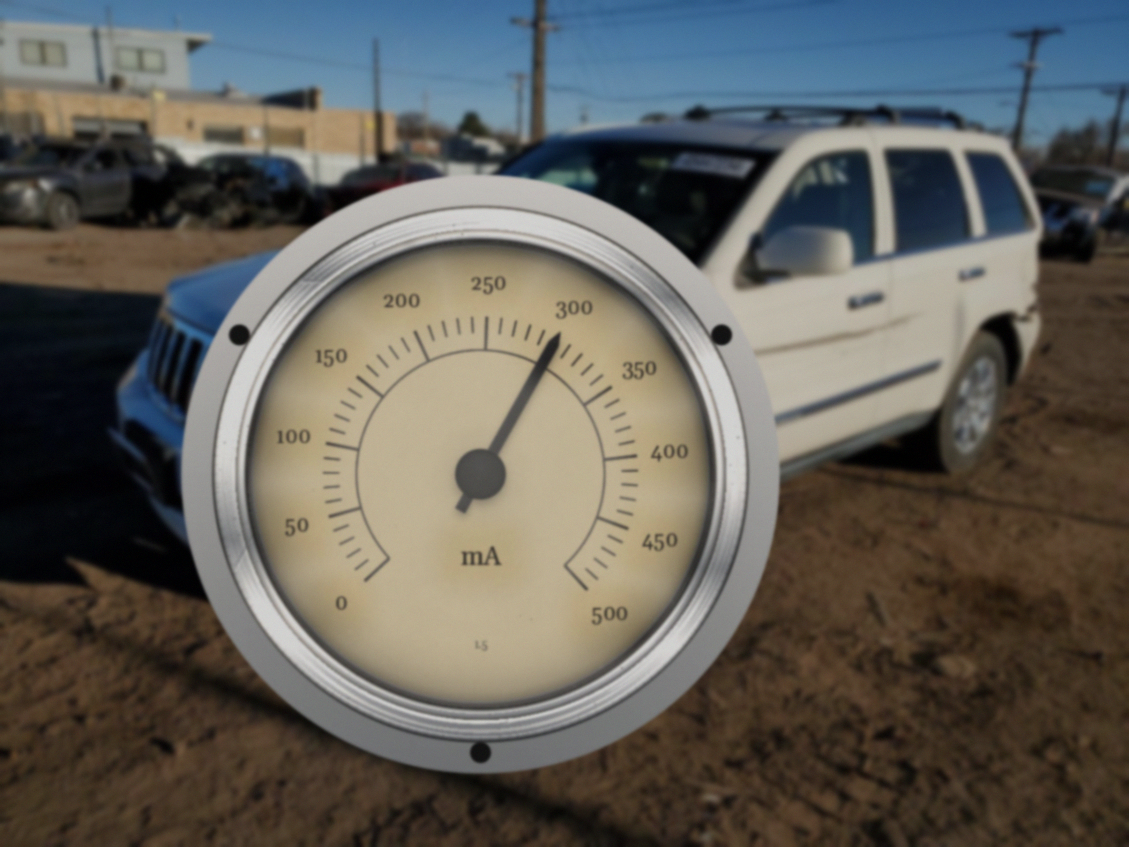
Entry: value=300 unit=mA
